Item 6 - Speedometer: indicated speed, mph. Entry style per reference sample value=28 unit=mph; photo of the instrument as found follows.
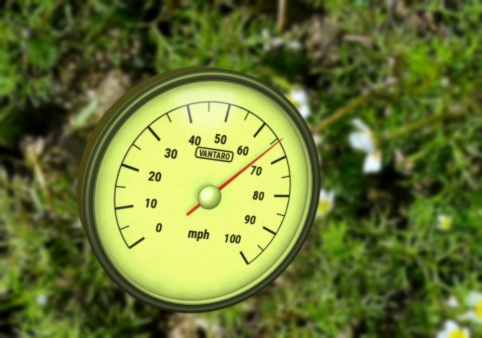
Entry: value=65 unit=mph
